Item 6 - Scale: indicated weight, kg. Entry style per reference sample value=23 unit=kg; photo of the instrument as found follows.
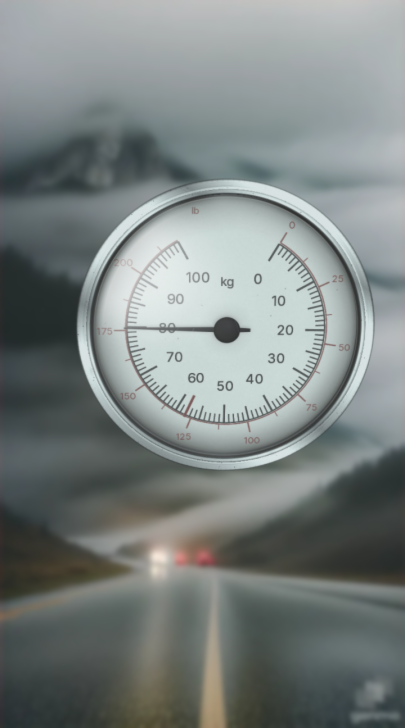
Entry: value=80 unit=kg
